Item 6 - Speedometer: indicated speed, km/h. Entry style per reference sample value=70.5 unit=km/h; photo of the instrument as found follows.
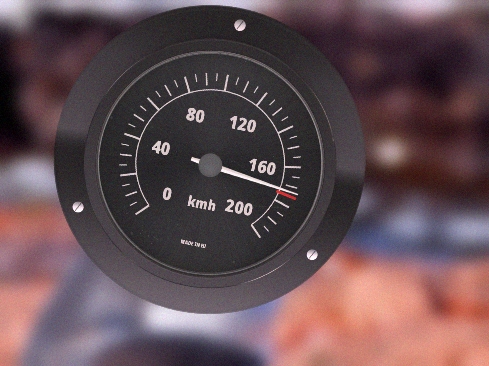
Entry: value=172.5 unit=km/h
